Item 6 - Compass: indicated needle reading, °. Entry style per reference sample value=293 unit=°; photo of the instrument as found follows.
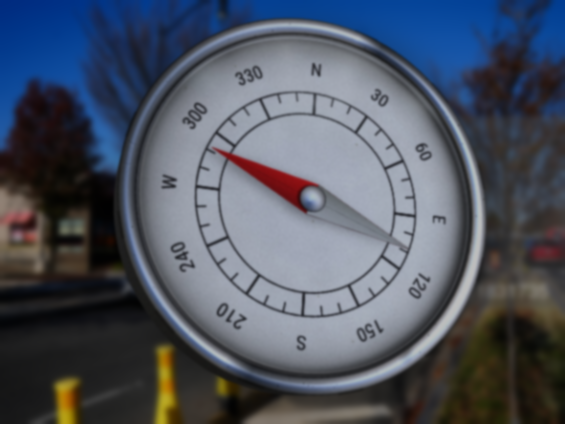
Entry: value=290 unit=°
